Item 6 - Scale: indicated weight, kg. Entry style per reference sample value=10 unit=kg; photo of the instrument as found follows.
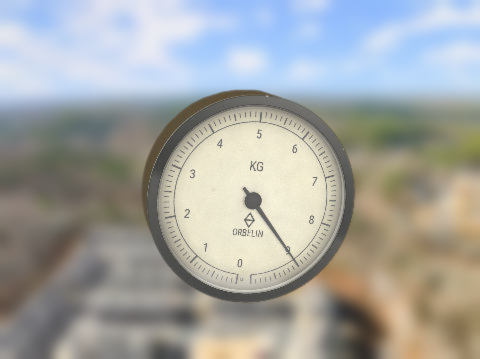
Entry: value=9 unit=kg
